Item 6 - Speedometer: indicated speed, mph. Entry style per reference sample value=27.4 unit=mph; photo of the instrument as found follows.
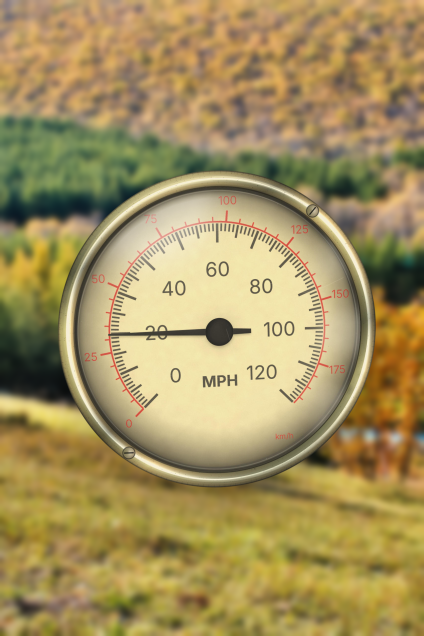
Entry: value=20 unit=mph
